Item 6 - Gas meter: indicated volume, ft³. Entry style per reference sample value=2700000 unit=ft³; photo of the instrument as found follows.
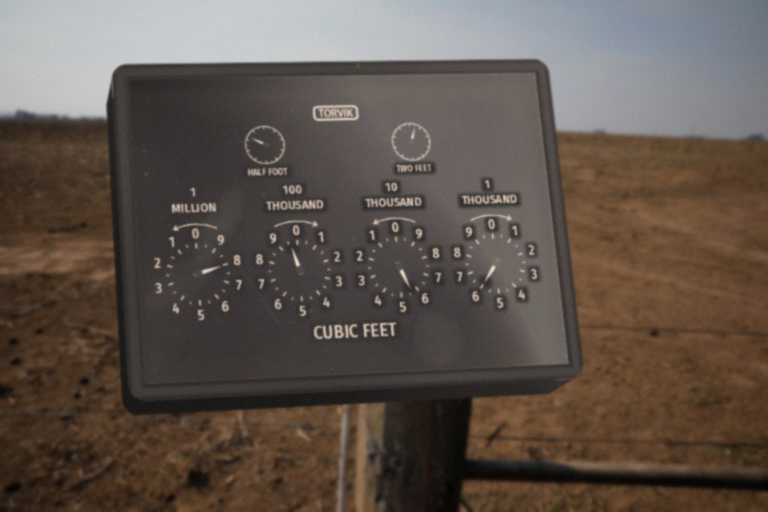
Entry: value=795600 unit=ft³
